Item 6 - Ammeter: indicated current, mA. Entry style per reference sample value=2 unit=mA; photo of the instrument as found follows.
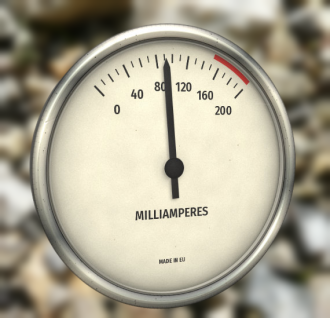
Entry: value=90 unit=mA
